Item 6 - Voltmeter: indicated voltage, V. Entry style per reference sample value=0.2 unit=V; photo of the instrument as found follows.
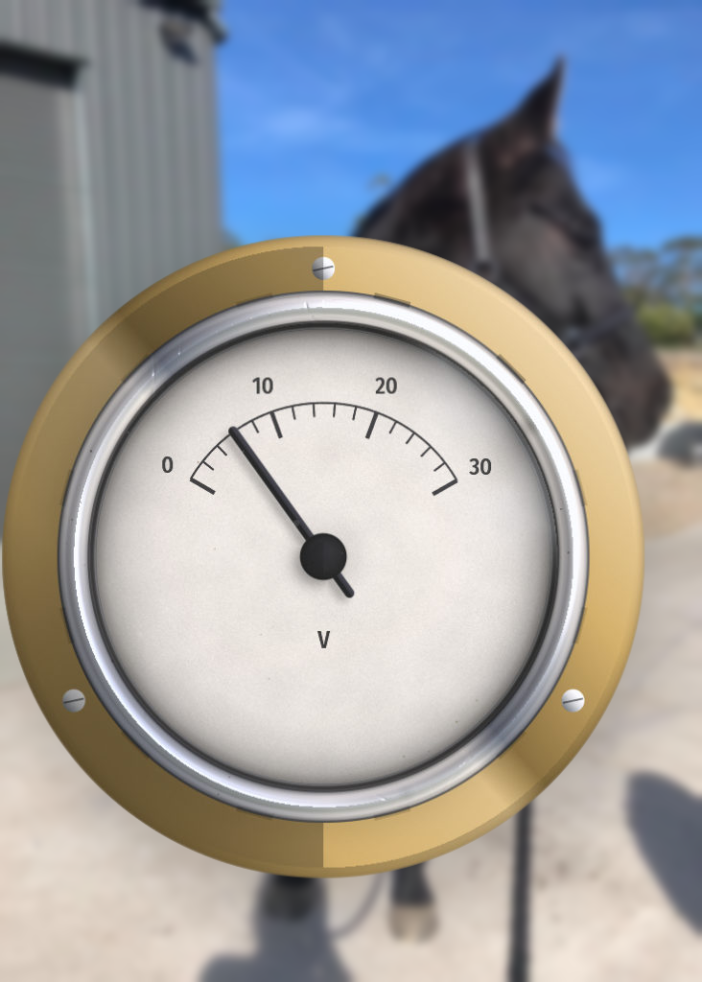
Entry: value=6 unit=V
